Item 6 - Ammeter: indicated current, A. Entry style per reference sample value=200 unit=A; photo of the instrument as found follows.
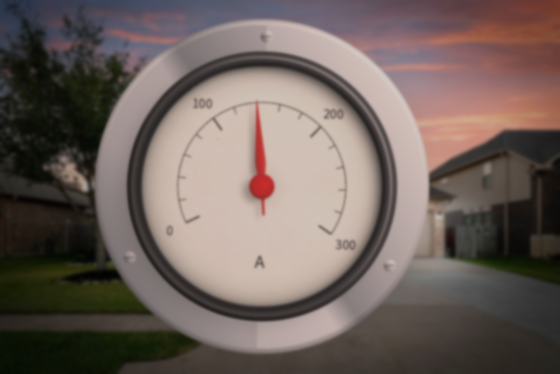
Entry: value=140 unit=A
